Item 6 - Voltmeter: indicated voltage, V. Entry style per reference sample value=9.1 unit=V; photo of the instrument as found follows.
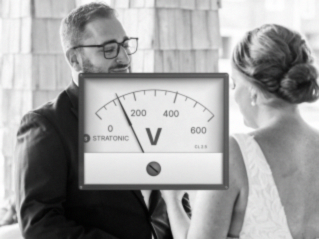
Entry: value=125 unit=V
